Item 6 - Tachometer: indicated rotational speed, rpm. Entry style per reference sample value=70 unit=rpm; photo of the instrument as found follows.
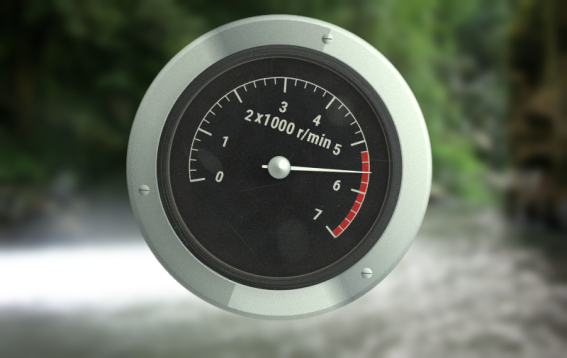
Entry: value=5600 unit=rpm
